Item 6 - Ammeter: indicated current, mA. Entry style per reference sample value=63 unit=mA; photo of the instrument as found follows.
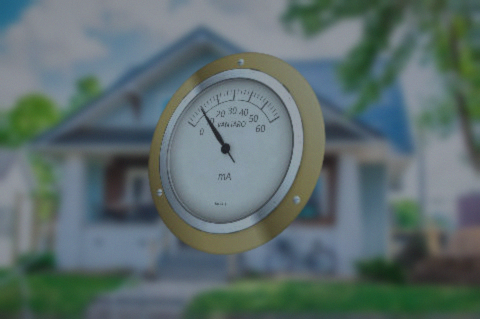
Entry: value=10 unit=mA
